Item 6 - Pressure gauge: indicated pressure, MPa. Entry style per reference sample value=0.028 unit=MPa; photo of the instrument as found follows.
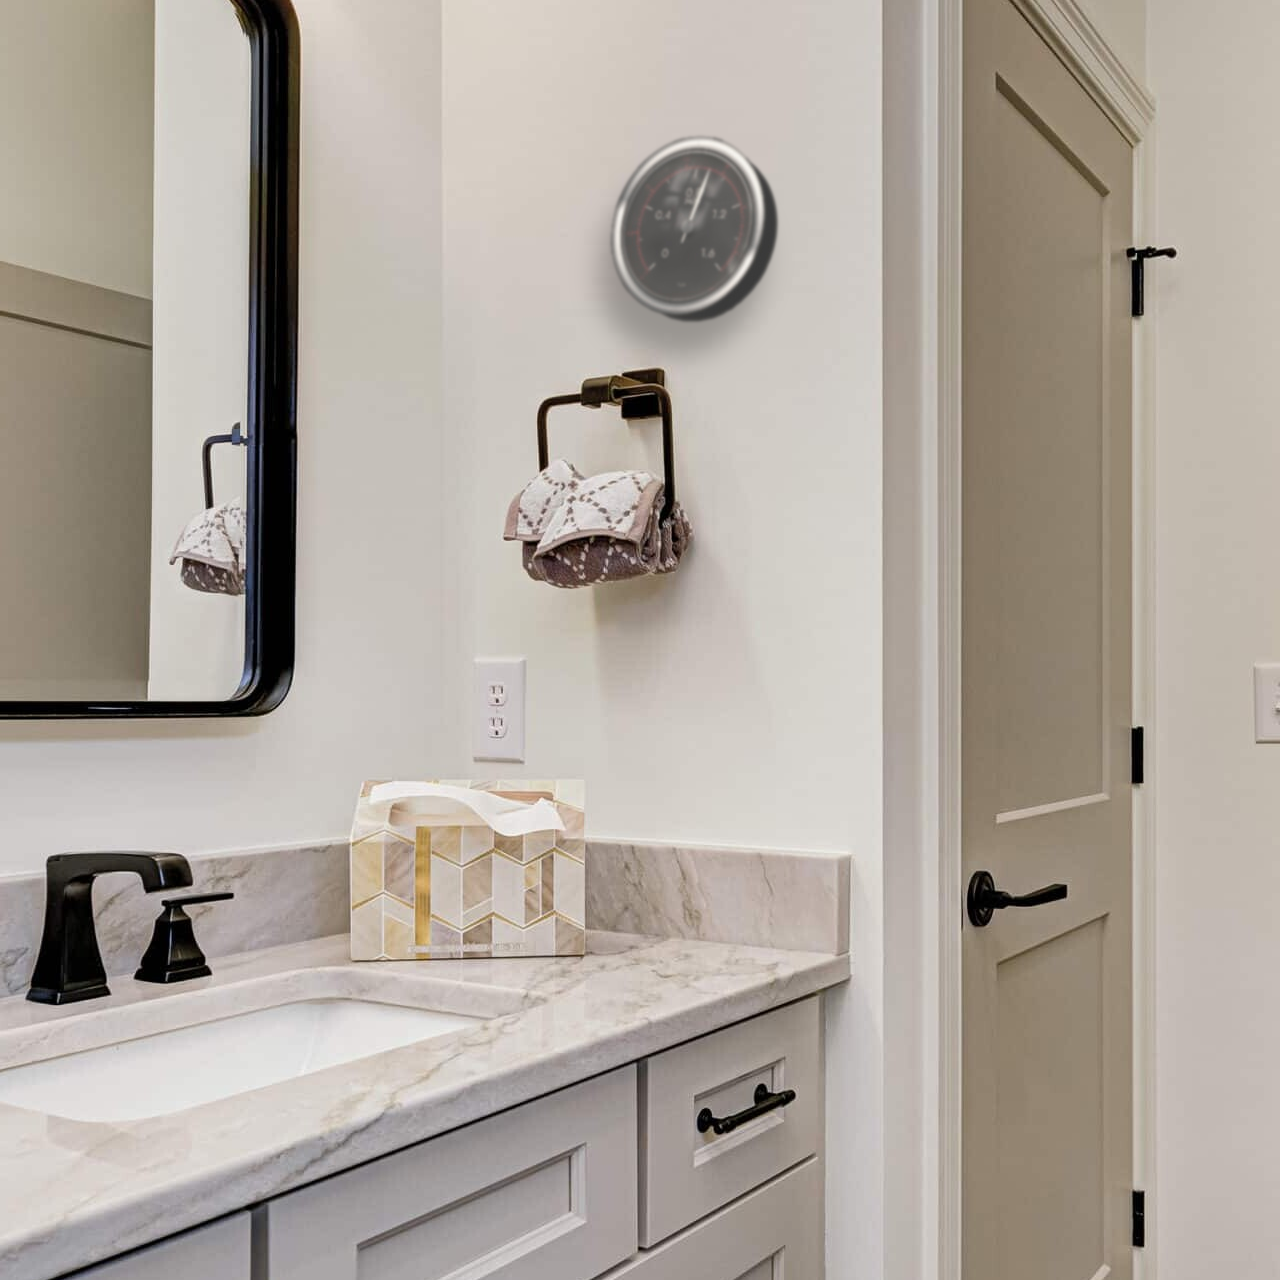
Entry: value=0.9 unit=MPa
